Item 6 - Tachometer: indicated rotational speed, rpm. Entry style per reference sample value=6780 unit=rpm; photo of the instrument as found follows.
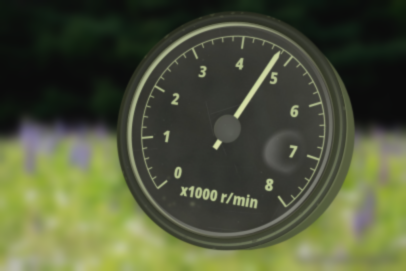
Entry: value=4800 unit=rpm
